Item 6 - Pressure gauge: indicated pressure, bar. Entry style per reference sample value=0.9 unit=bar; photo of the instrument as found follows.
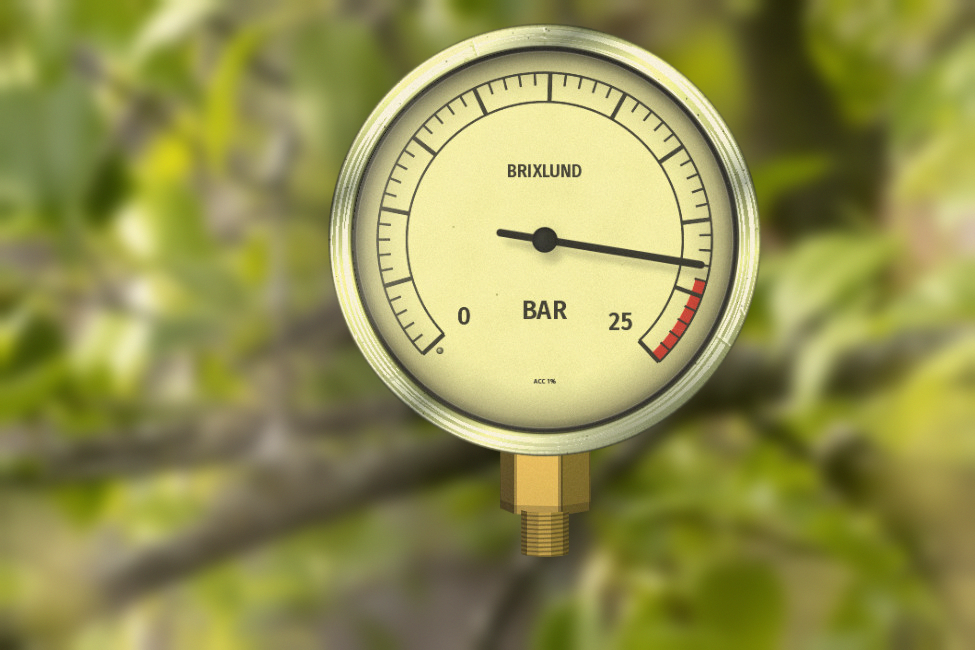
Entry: value=21.5 unit=bar
